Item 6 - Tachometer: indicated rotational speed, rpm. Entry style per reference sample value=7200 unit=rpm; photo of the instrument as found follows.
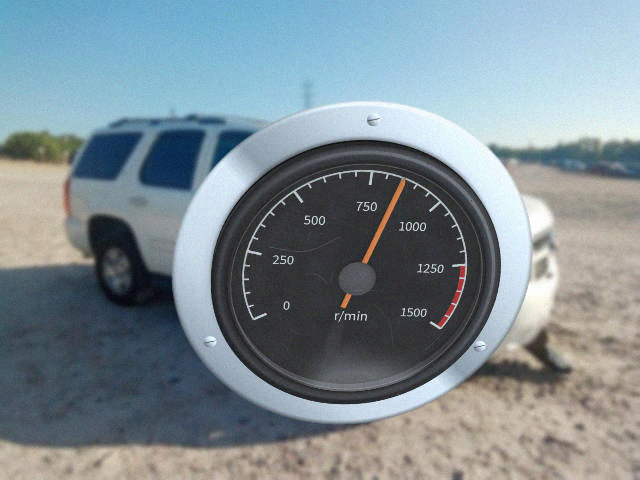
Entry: value=850 unit=rpm
